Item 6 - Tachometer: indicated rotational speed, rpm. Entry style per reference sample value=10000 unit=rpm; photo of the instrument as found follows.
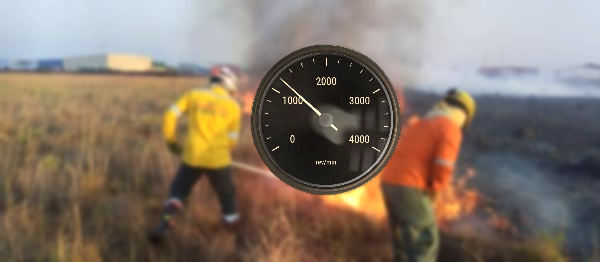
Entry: value=1200 unit=rpm
